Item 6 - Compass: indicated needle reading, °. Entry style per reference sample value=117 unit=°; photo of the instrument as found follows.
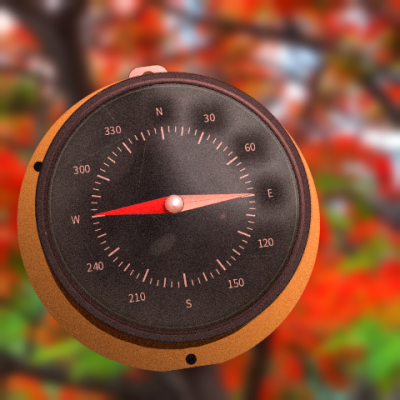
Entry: value=270 unit=°
